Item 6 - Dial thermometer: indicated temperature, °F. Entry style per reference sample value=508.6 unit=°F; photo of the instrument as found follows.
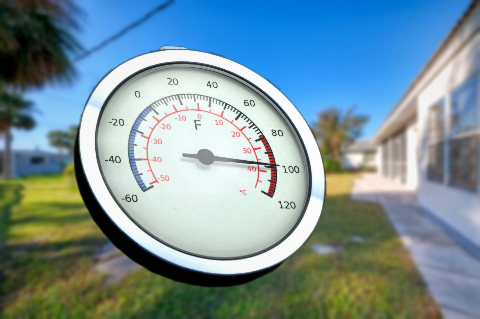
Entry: value=100 unit=°F
